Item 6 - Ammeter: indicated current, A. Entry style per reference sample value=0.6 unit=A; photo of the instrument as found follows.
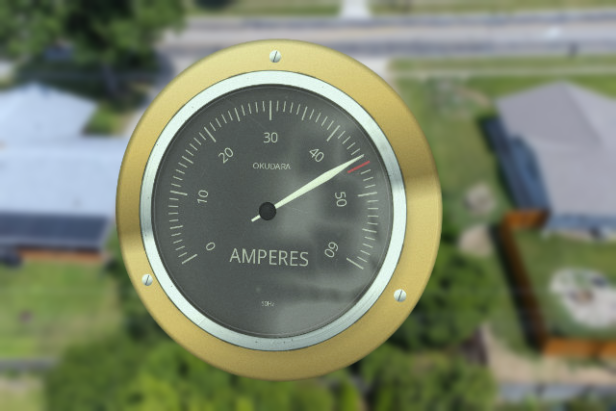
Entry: value=45 unit=A
